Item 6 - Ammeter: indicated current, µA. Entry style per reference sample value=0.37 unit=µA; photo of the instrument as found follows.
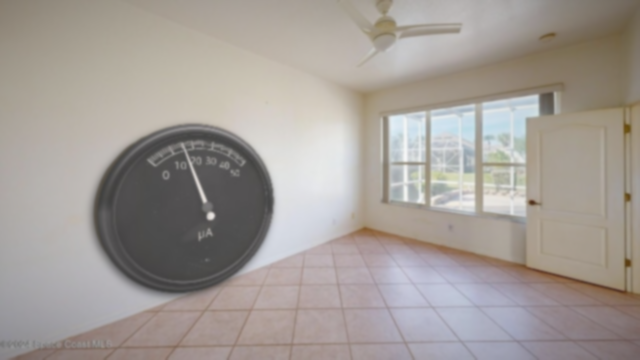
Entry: value=15 unit=µA
